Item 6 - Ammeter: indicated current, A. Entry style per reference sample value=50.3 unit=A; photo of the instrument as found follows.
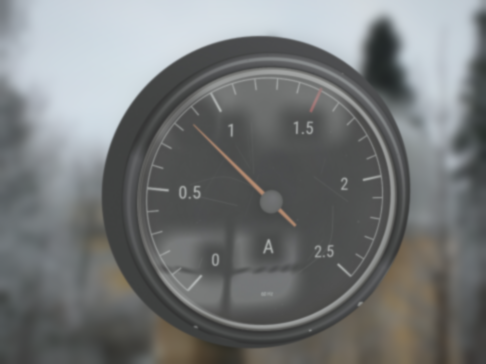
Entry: value=0.85 unit=A
